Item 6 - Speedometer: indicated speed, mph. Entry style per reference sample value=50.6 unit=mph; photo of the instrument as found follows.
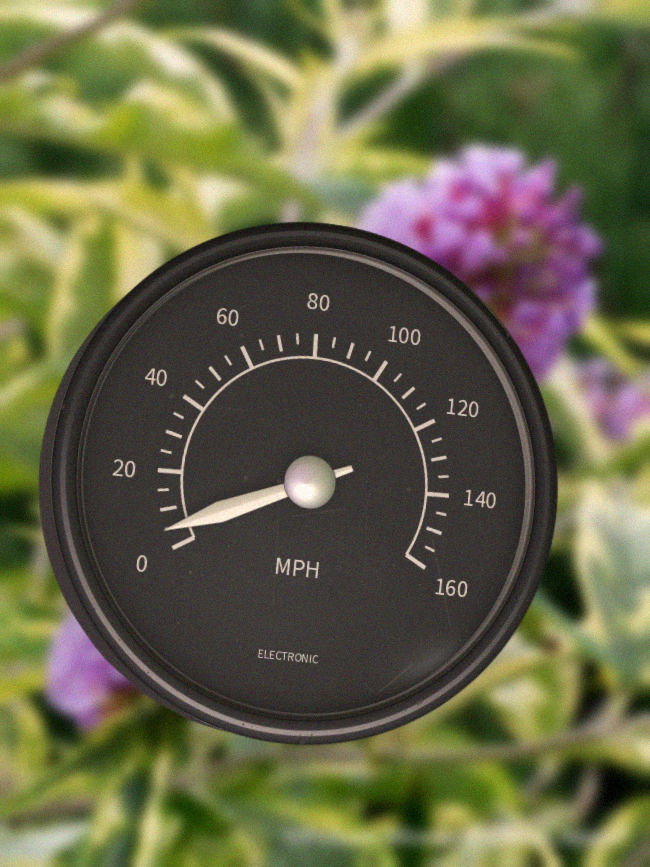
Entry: value=5 unit=mph
